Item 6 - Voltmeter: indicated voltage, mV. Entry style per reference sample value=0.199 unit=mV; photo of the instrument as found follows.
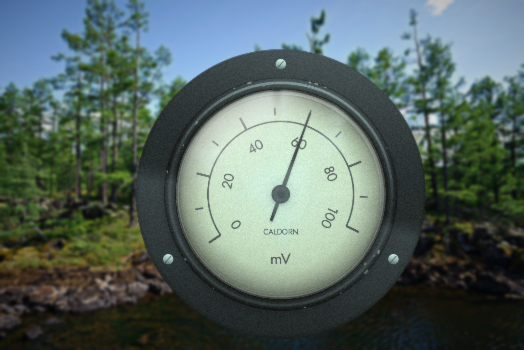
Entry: value=60 unit=mV
